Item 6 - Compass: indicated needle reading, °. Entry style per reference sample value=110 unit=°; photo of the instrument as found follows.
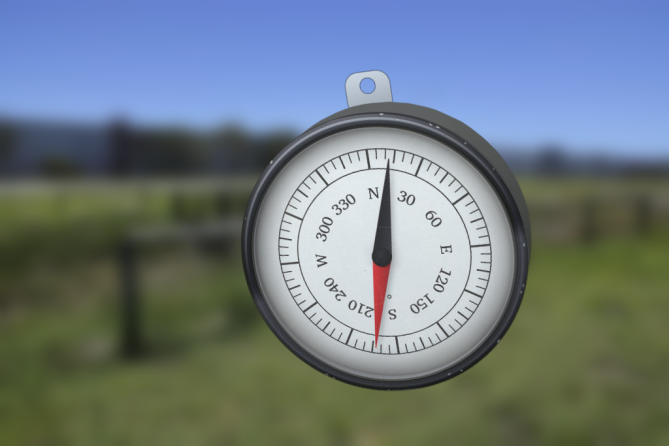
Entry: value=192.5 unit=°
